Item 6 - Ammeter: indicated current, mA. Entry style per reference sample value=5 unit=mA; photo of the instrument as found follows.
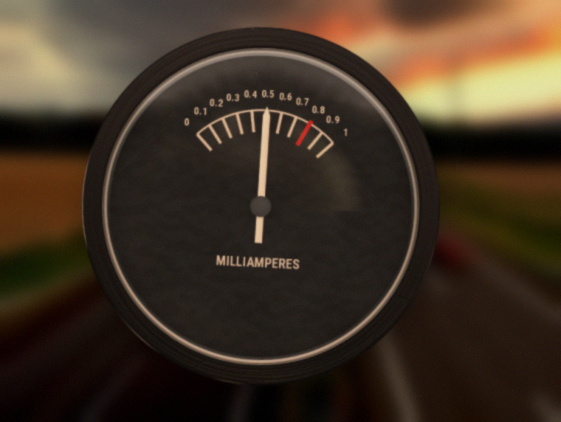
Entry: value=0.5 unit=mA
